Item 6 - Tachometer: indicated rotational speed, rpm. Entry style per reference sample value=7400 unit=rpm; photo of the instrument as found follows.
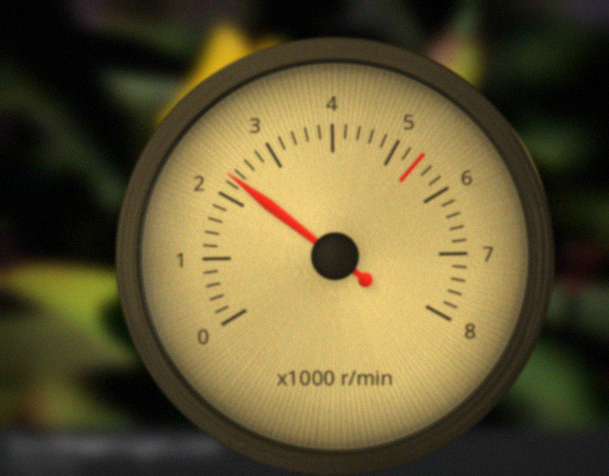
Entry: value=2300 unit=rpm
